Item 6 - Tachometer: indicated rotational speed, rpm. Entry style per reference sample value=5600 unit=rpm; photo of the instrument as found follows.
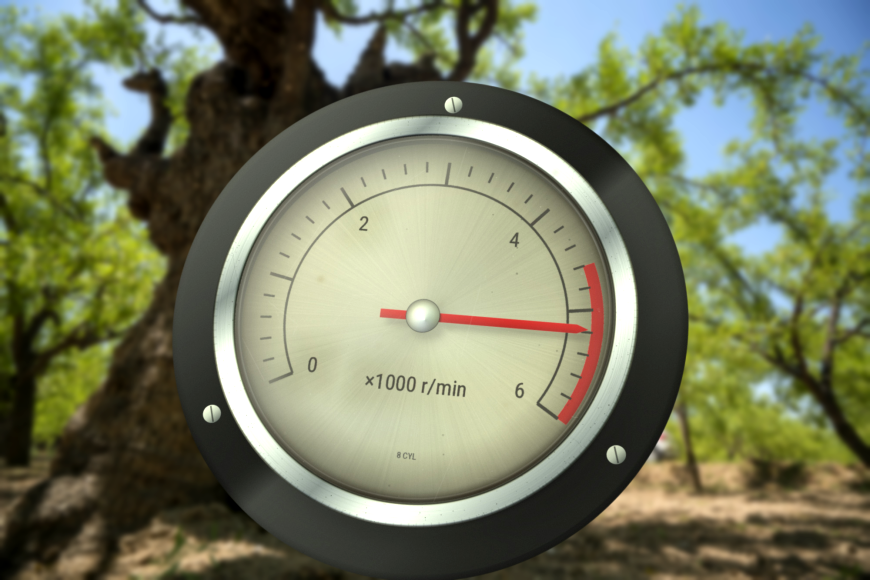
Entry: value=5200 unit=rpm
